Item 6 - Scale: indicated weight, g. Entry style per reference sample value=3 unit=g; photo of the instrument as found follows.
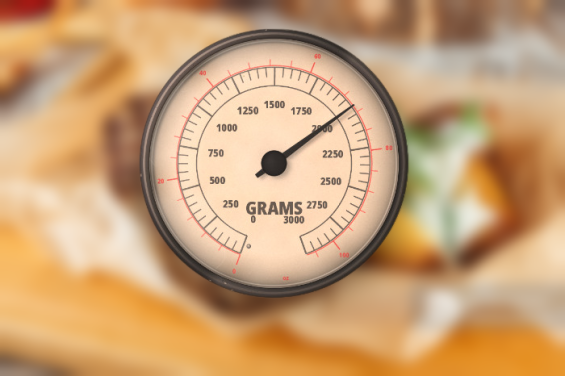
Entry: value=2000 unit=g
